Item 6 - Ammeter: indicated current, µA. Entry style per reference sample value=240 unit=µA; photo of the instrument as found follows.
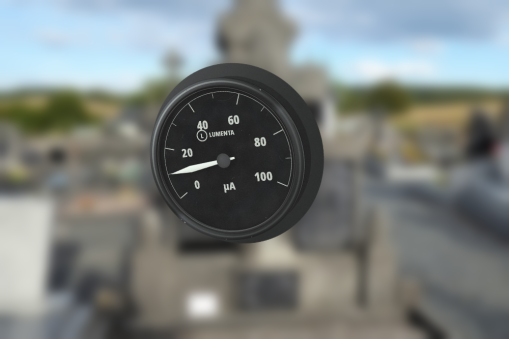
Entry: value=10 unit=µA
